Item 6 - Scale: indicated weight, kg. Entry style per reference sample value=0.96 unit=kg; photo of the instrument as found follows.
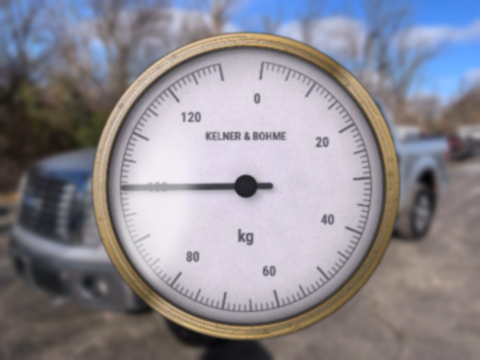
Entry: value=100 unit=kg
